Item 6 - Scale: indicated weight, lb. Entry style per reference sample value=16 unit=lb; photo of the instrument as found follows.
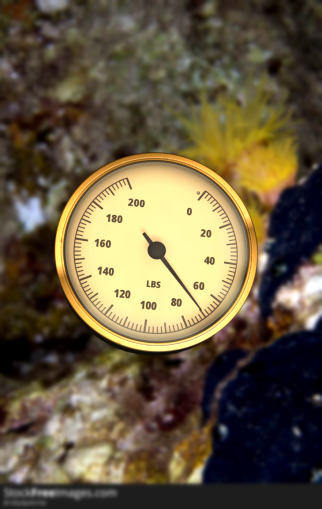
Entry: value=70 unit=lb
